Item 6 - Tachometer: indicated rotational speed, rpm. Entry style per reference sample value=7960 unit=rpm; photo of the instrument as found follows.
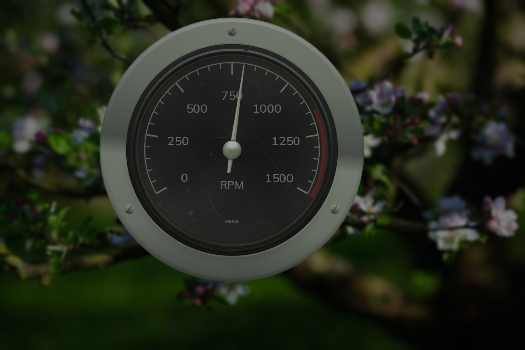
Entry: value=800 unit=rpm
